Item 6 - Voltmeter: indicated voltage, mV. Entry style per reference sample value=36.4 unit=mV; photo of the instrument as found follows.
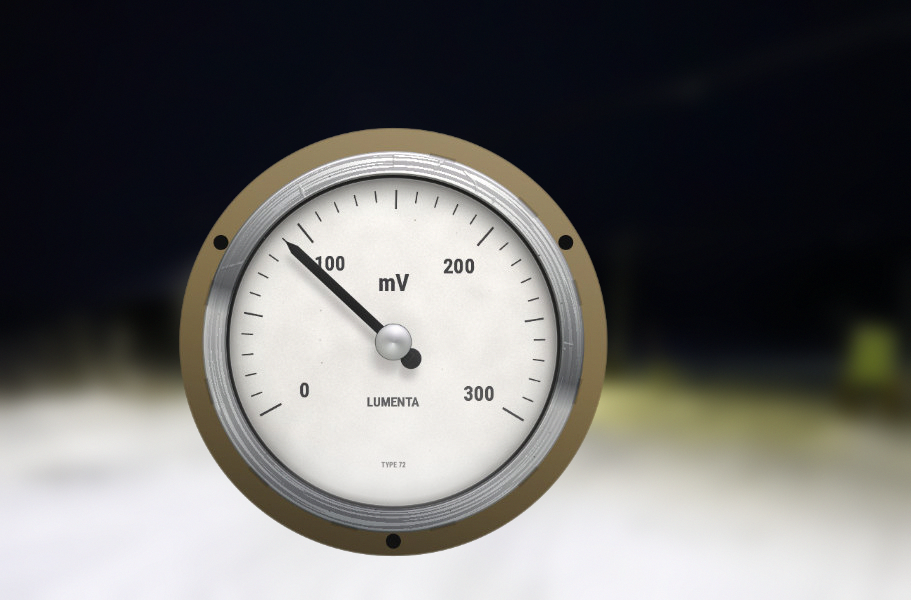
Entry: value=90 unit=mV
